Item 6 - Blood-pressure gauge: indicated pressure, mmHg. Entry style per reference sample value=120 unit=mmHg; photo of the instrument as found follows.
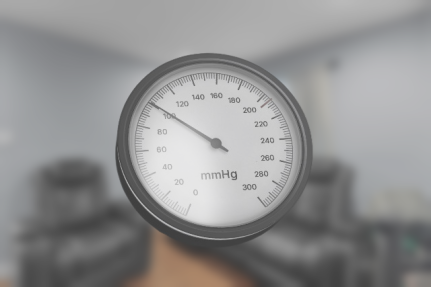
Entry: value=100 unit=mmHg
